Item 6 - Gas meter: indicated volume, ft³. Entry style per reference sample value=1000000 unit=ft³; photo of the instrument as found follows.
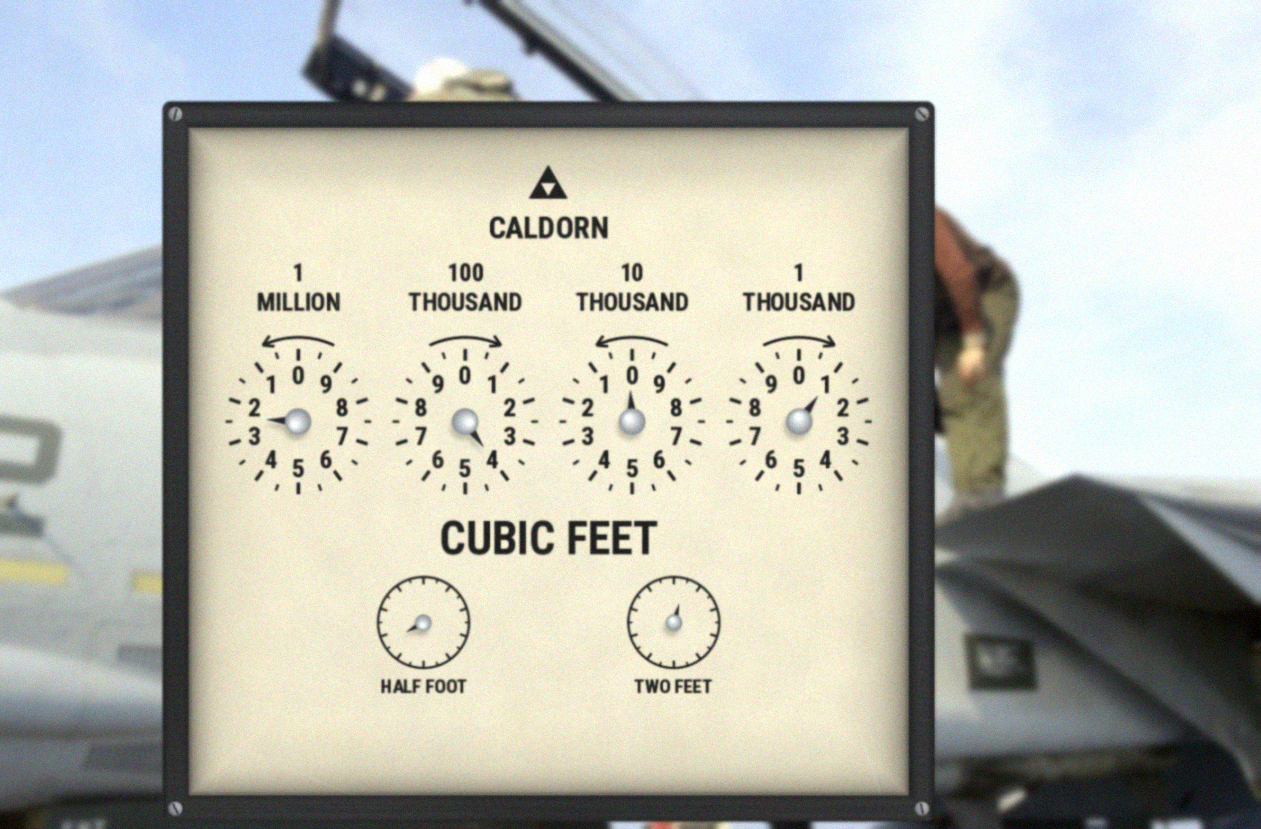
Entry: value=240100 unit=ft³
